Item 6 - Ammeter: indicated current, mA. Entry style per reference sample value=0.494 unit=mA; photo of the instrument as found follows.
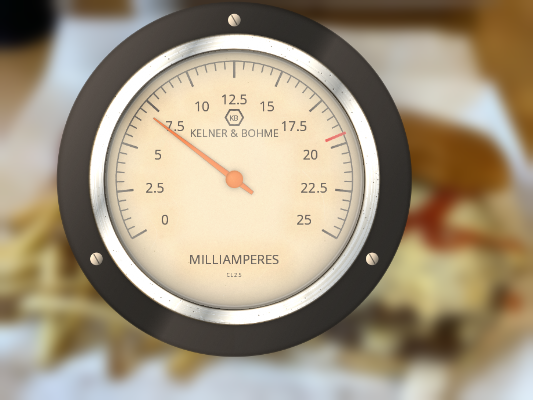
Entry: value=7 unit=mA
